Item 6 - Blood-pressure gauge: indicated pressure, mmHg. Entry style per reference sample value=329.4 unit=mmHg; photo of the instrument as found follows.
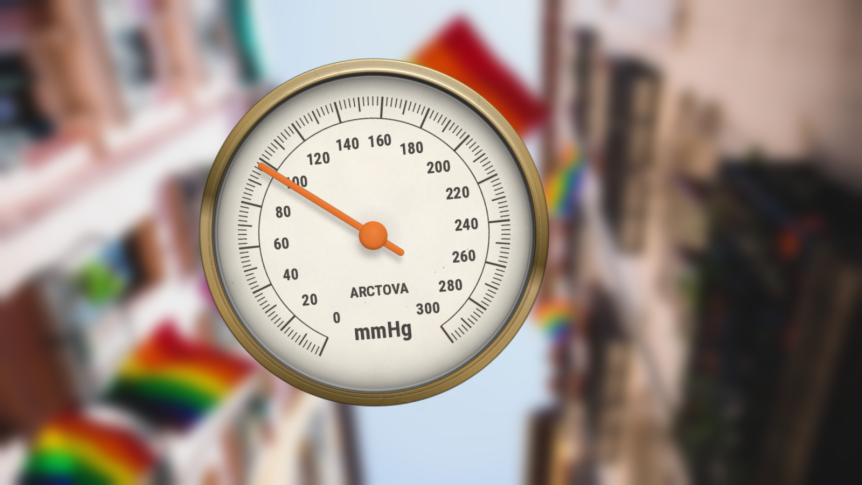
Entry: value=98 unit=mmHg
